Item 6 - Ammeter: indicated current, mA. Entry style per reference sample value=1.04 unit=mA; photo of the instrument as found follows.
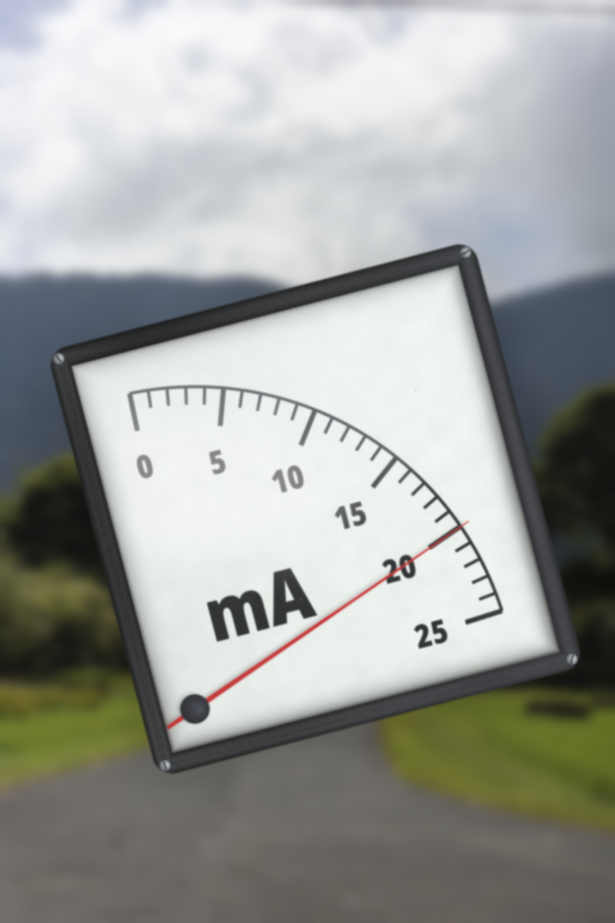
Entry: value=20 unit=mA
